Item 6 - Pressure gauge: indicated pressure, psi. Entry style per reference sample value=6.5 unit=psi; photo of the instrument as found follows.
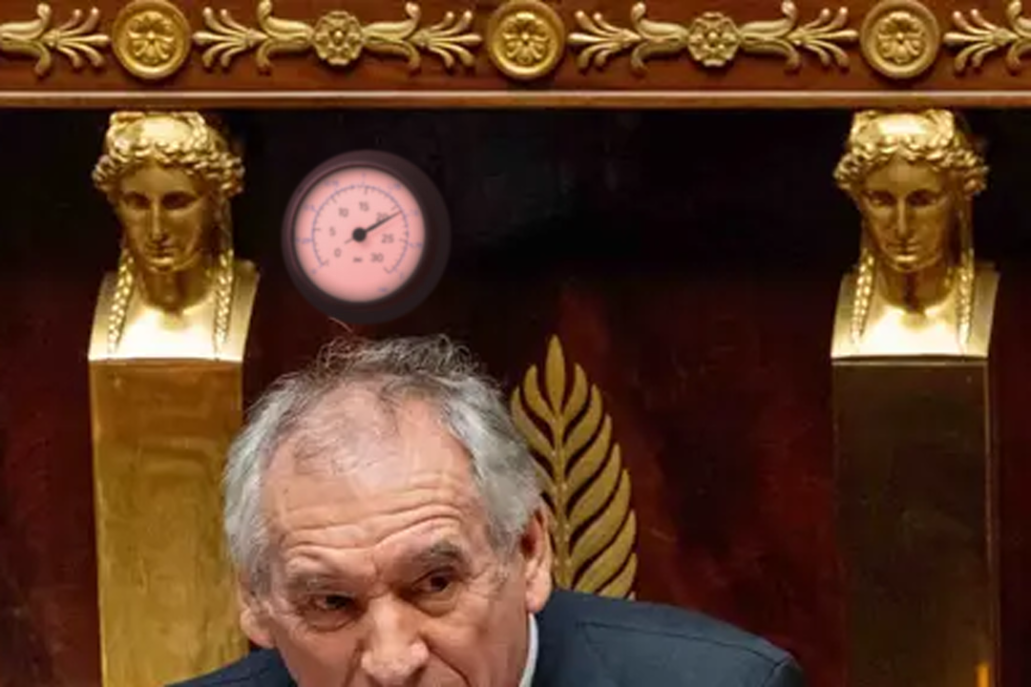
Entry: value=21 unit=psi
